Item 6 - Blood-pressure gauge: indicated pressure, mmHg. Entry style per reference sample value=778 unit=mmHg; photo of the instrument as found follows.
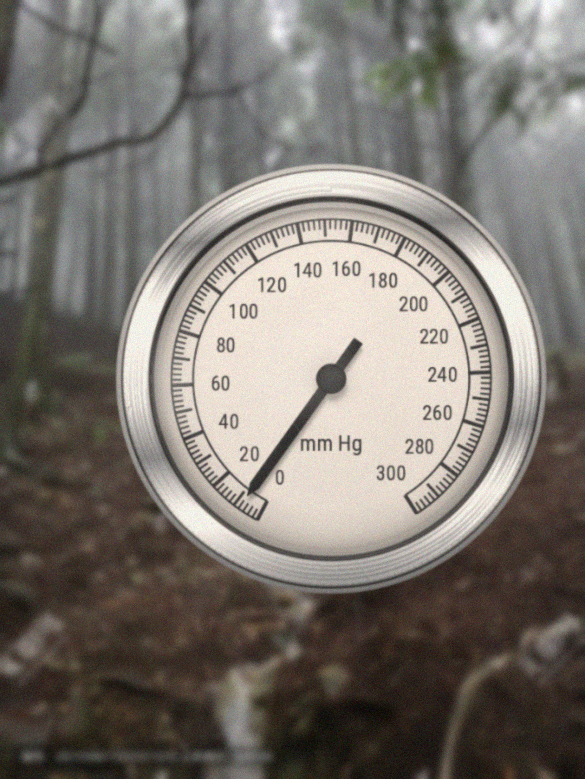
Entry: value=8 unit=mmHg
